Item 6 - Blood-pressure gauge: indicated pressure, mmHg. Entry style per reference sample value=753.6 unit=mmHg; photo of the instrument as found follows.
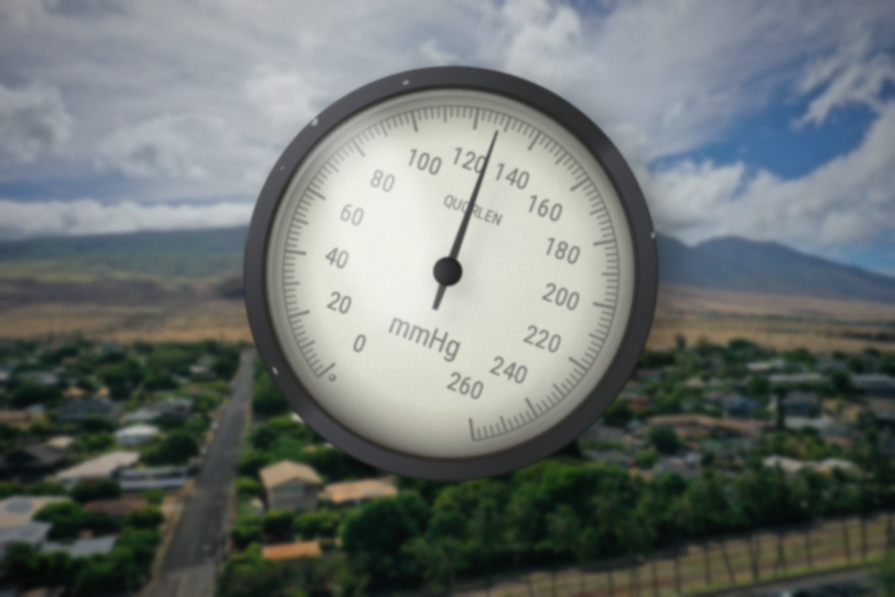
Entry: value=128 unit=mmHg
